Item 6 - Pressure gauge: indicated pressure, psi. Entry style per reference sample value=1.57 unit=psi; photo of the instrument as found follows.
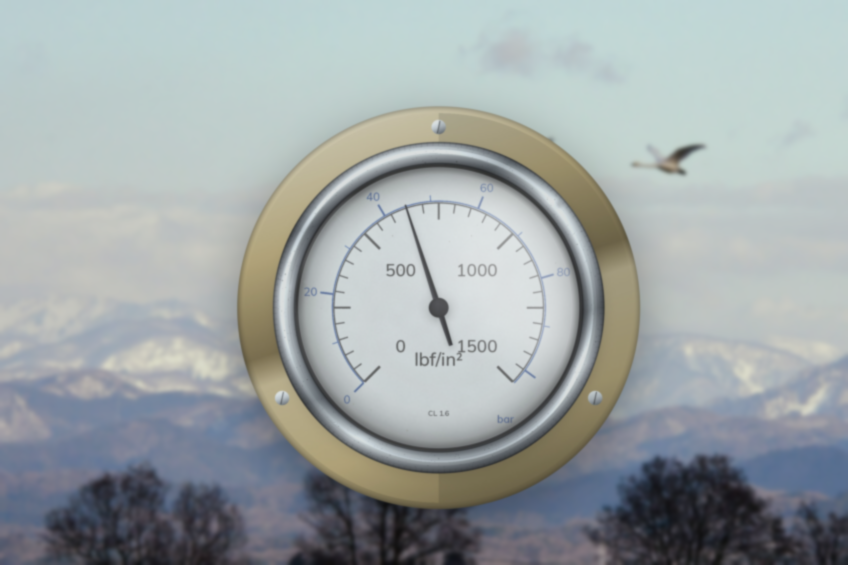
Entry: value=650 unit=psi
